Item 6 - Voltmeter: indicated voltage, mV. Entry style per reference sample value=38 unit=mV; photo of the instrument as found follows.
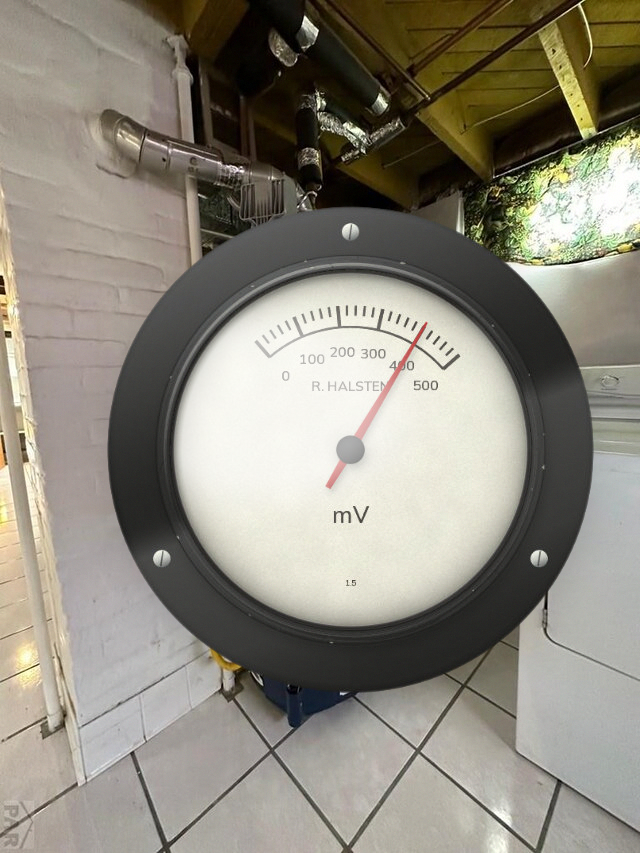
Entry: value=400 unit=mV
